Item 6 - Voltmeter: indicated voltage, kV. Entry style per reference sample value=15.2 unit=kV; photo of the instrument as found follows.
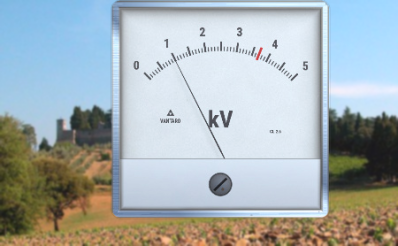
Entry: value=1 unit=kV
